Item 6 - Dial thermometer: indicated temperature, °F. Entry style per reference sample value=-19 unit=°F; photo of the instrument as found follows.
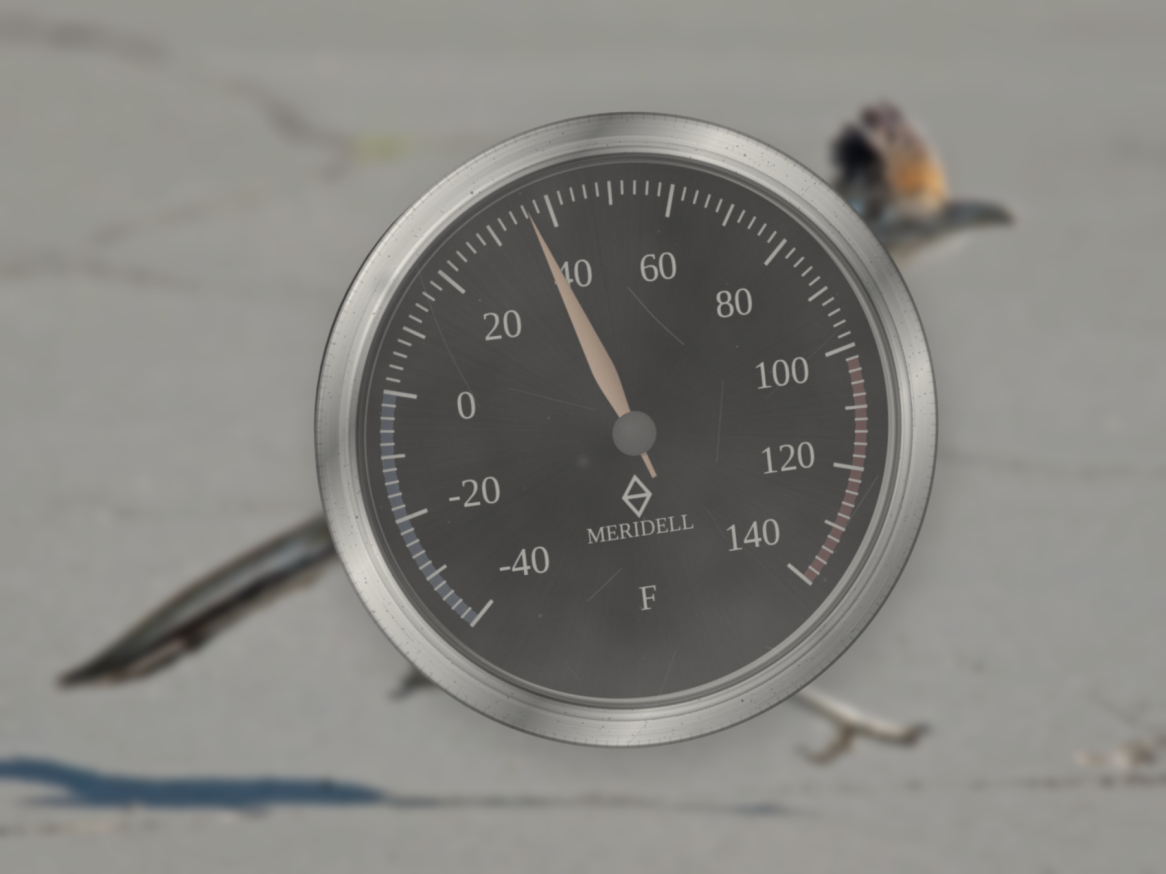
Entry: value=36 unit=°F
